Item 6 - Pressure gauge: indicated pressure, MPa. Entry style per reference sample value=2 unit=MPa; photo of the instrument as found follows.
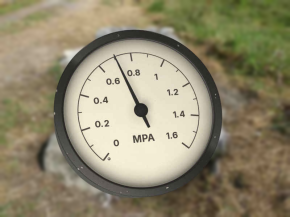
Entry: value=0.7 unit=MPa
